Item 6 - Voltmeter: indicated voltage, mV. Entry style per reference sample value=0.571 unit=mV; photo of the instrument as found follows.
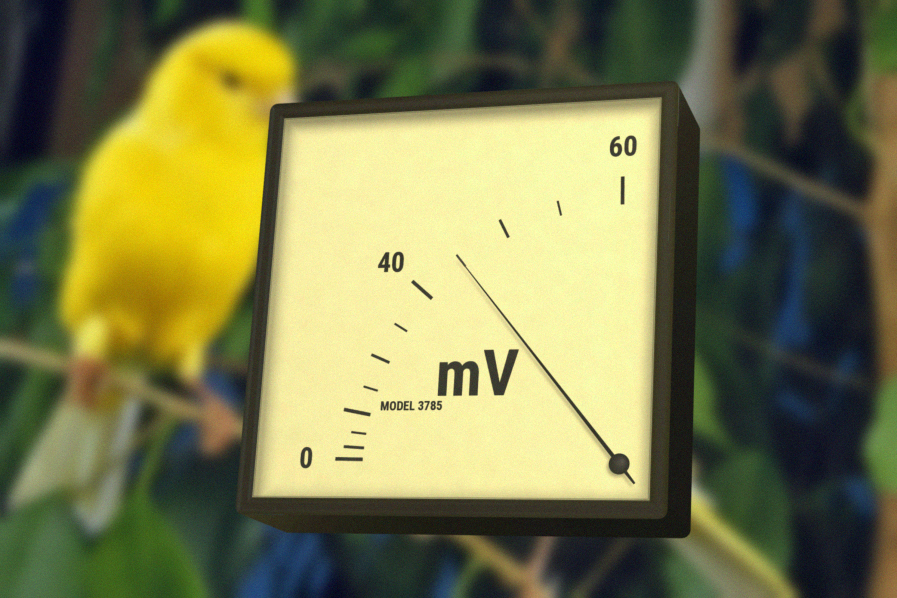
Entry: value=45 unit=mV
